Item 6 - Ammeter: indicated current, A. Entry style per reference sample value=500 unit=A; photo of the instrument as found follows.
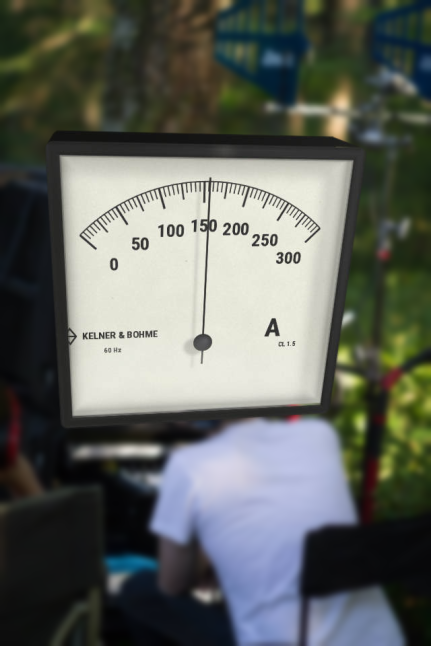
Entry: value=155 unit=A
